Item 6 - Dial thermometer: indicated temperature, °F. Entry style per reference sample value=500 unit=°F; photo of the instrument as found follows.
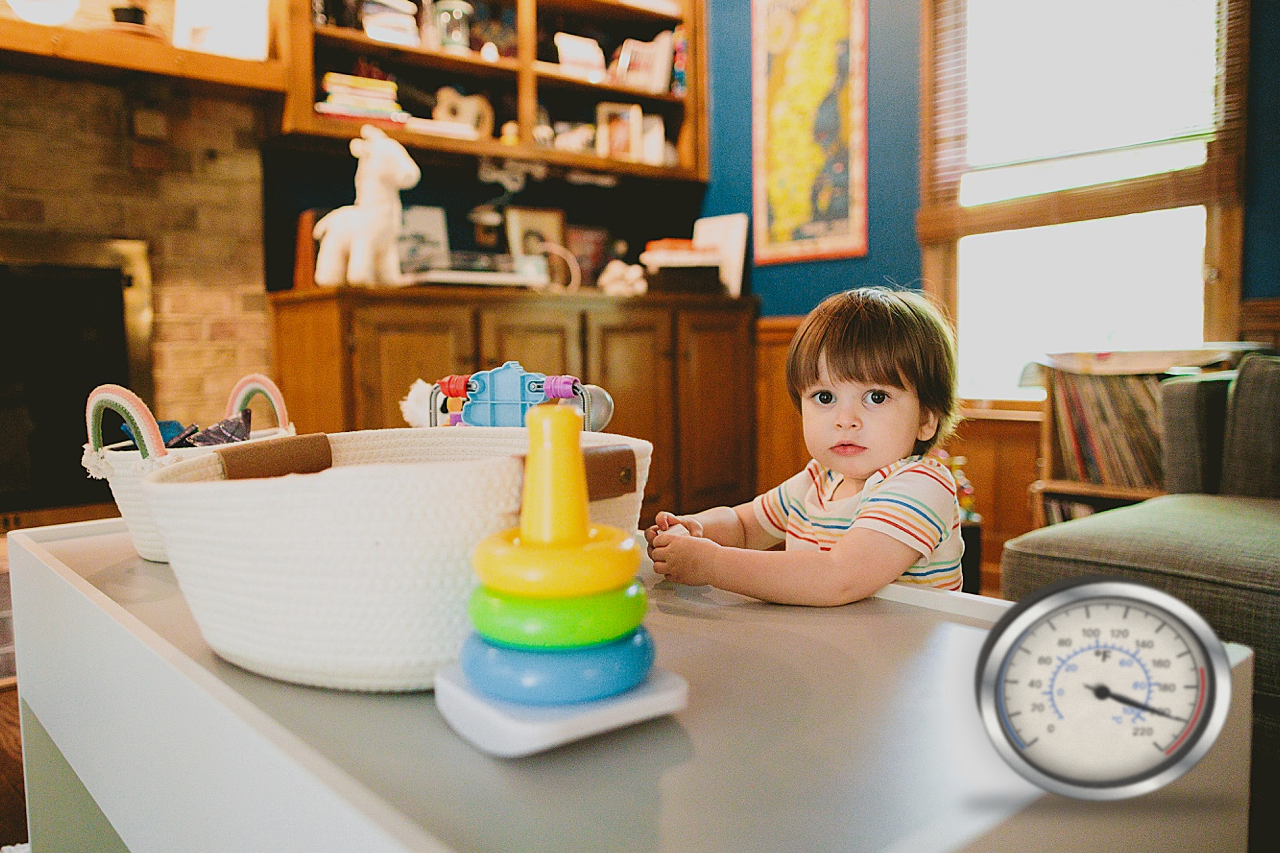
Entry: value=200 unit=°F
